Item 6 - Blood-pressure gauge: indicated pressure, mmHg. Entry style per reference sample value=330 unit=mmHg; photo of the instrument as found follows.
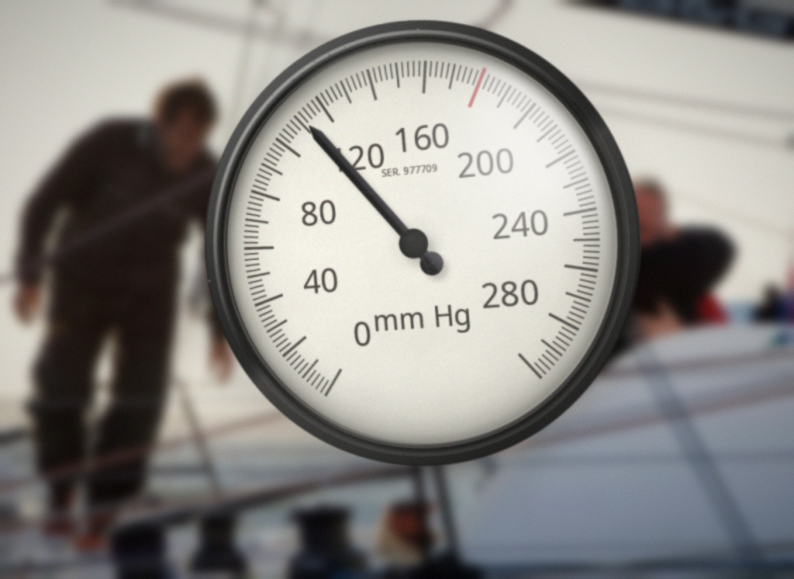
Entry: value=112 unit=mmHg
